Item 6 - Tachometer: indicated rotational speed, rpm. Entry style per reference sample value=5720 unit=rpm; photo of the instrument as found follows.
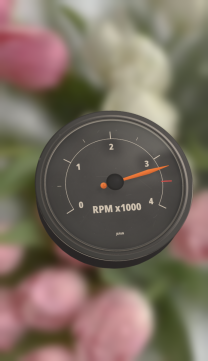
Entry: value=3250 unit=rpm
